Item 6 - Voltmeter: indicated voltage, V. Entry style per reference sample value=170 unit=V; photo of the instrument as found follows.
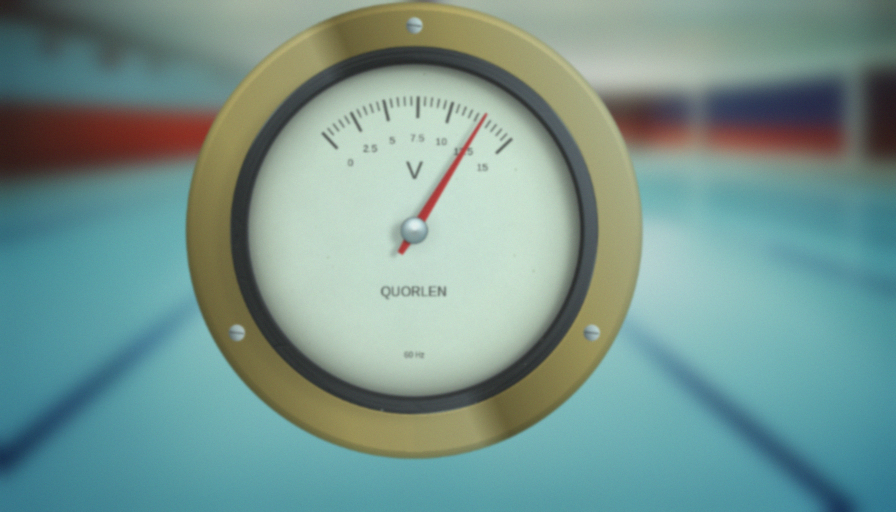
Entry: value=12.5 unit=V
